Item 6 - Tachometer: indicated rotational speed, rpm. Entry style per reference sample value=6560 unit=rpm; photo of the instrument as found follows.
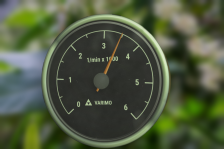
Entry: value=3500 unit=rpm
